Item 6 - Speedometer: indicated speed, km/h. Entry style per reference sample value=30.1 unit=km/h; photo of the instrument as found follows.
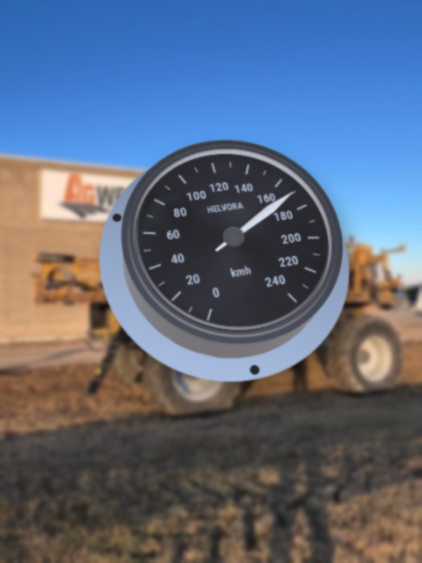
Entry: value=170 unit=km/h
